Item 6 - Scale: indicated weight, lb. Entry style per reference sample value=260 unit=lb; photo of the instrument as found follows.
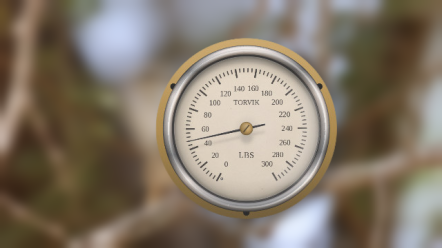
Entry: value=48 unit=lb
